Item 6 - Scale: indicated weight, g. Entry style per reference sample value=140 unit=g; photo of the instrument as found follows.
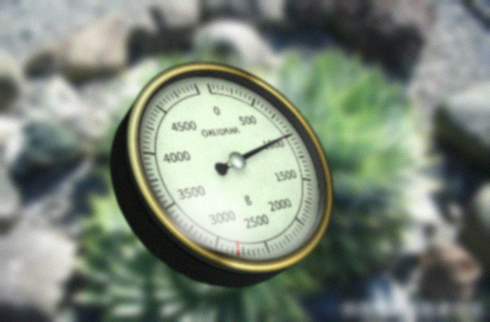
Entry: value=1000 unit=g
